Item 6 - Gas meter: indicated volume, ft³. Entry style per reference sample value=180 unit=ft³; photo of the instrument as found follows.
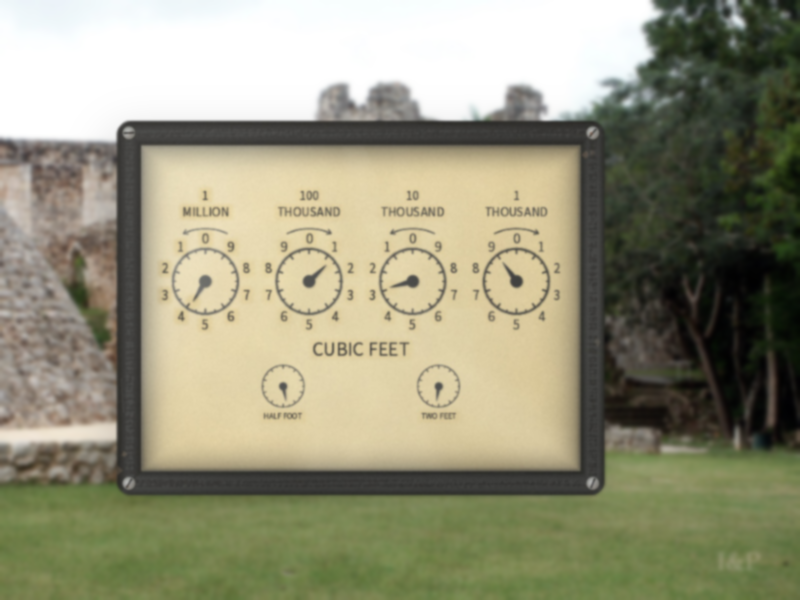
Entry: value=412900 unit=ft³
